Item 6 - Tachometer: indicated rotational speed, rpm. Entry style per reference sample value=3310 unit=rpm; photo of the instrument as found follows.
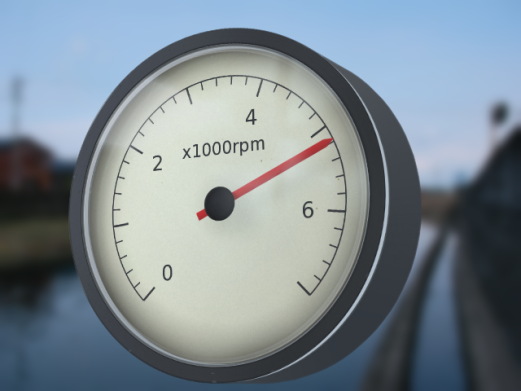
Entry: value=5200 unit=rpm
